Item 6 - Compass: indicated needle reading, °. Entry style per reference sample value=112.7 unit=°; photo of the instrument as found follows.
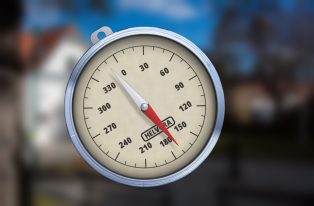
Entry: value=170 unit=°
